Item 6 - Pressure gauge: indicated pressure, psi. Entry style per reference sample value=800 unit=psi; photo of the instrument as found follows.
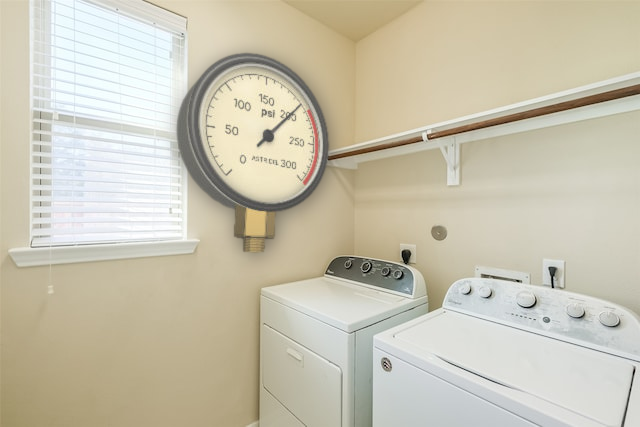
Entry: value=200 unit=psi
